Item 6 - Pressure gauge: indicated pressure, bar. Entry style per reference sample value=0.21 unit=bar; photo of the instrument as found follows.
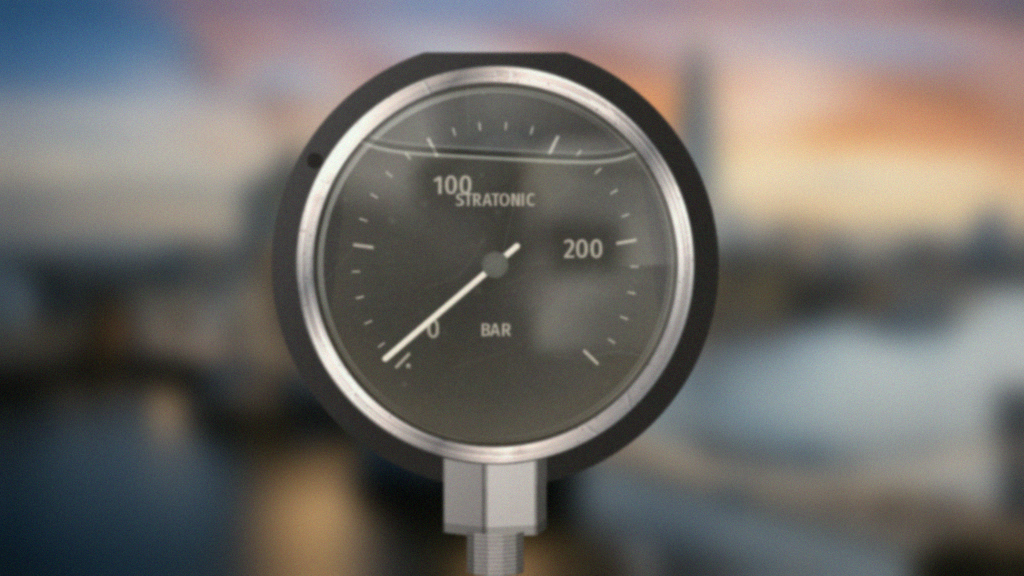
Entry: value=5 unit=bar
